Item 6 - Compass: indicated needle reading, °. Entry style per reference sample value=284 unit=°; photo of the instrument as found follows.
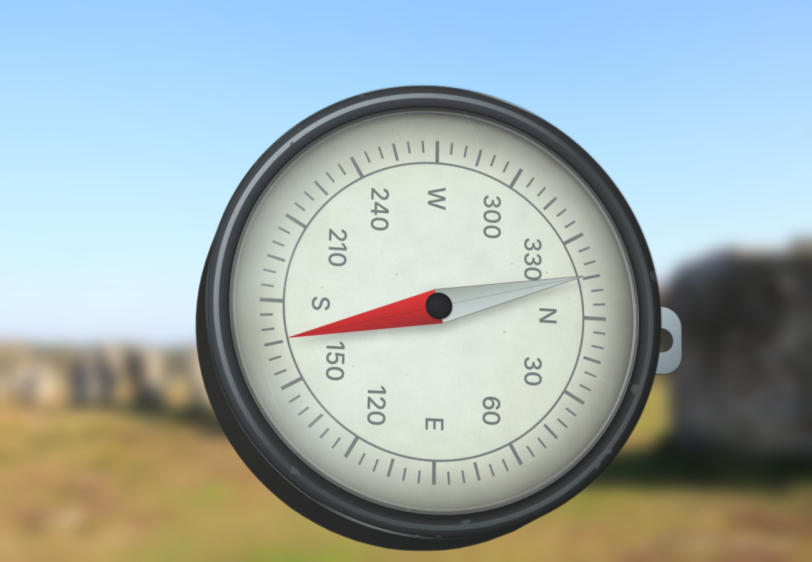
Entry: value=165 unit=°
